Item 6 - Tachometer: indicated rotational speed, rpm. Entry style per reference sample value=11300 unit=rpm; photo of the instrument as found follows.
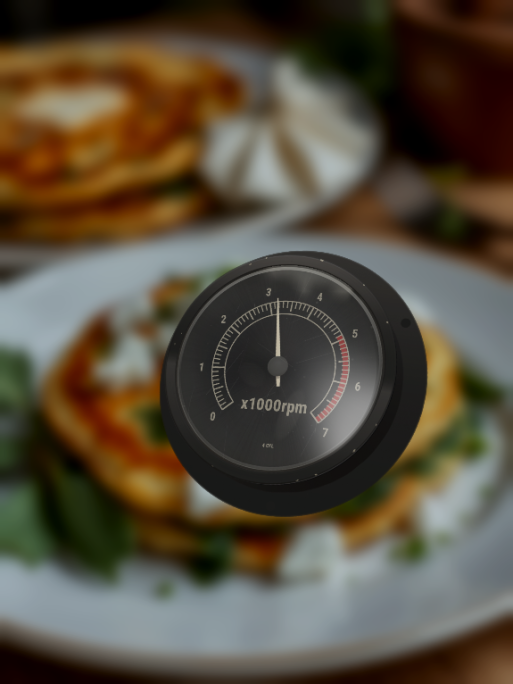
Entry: value=3200 unit=rpm
